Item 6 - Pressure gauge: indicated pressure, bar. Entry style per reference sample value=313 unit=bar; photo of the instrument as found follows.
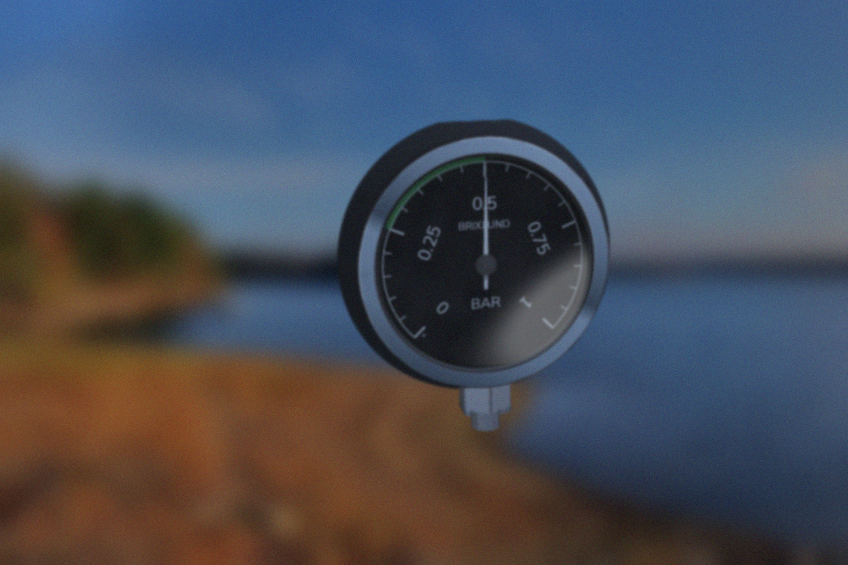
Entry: value=0.5 unit=bar
